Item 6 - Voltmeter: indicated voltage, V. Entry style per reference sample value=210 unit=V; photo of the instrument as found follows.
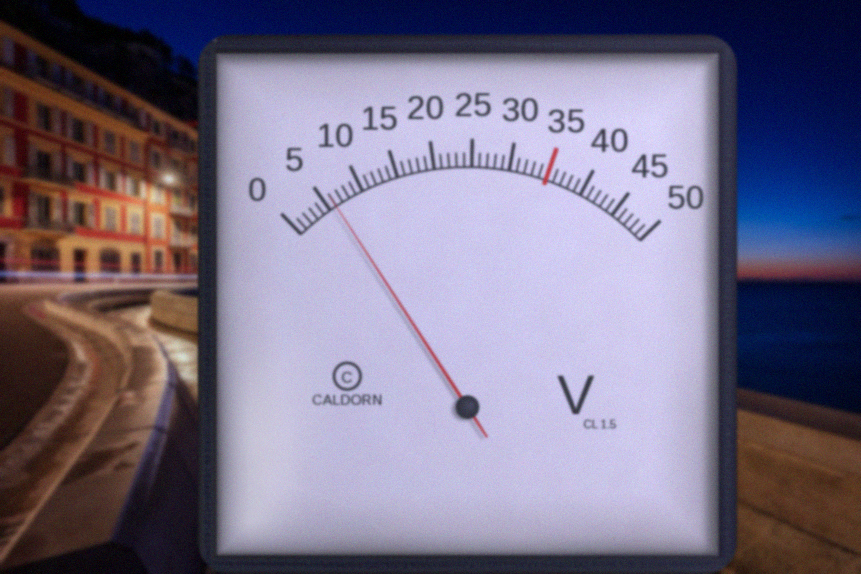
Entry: value=6 unit=V
